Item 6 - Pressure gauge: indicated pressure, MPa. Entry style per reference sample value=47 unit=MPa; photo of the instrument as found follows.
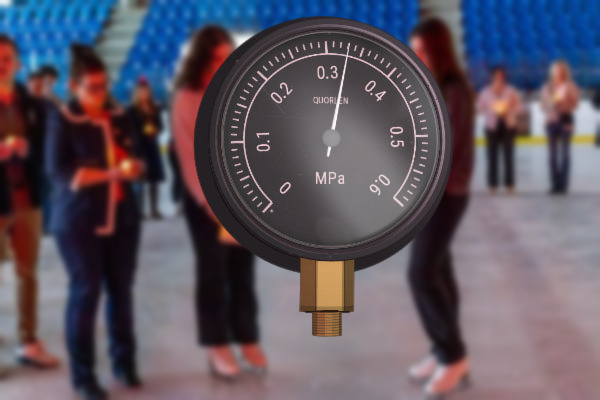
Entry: value=0.33 unit=MPa
